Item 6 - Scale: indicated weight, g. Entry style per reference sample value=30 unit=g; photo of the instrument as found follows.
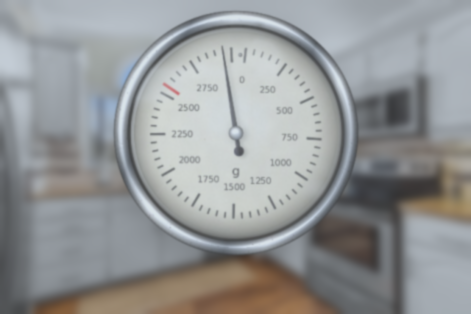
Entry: value=2950 unit=g
